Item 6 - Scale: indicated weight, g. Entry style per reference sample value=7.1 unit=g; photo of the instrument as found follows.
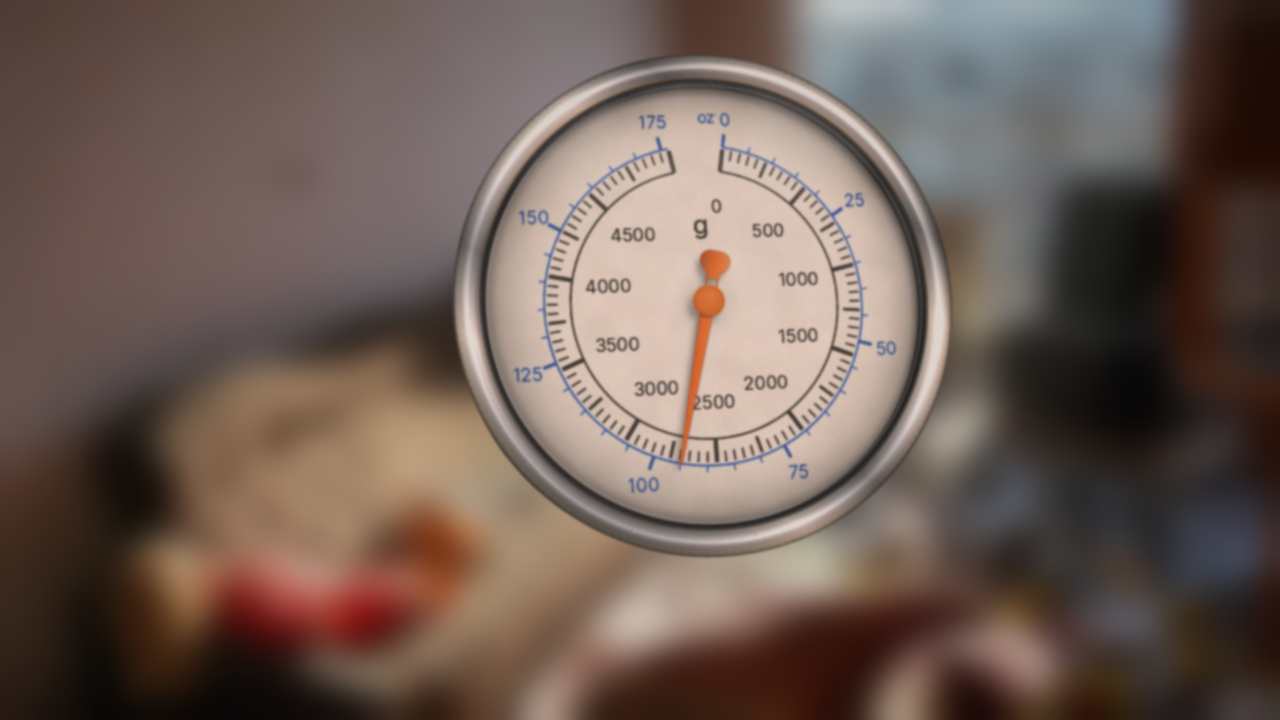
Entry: value=2700 unit=g
